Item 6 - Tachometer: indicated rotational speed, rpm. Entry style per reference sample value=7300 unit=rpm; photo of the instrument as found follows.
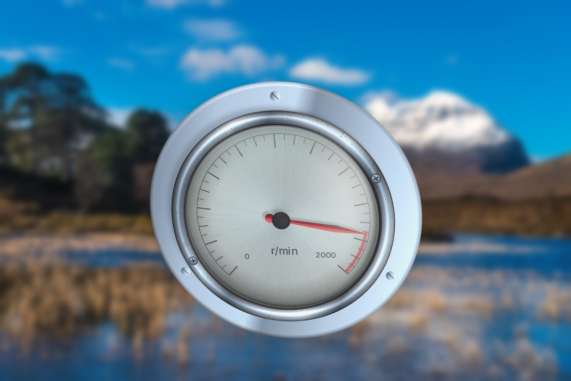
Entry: value=1750 unit=rpm
